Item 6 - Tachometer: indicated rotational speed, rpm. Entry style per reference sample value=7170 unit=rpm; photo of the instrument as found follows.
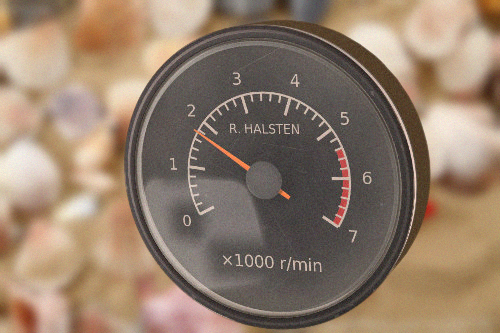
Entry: value=1800 unit=rpm
